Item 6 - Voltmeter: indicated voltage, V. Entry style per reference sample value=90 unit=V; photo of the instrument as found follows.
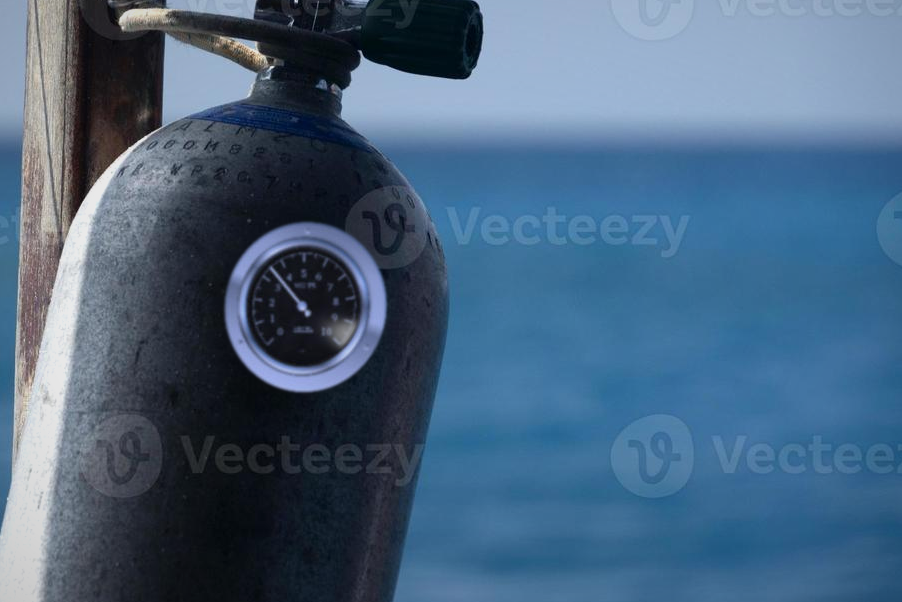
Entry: value=3.5 unit=V
